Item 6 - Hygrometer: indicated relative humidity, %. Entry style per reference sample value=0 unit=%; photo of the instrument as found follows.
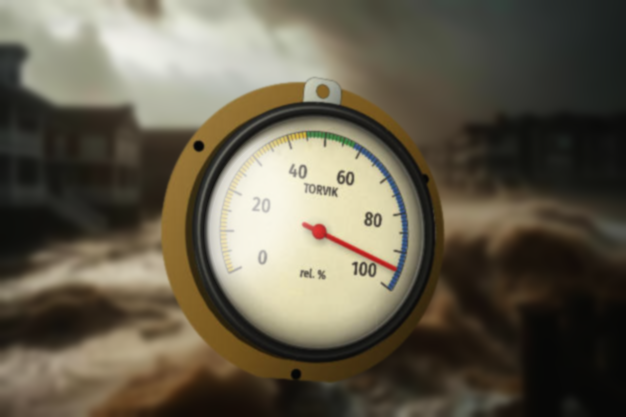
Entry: value=95 unit=%
